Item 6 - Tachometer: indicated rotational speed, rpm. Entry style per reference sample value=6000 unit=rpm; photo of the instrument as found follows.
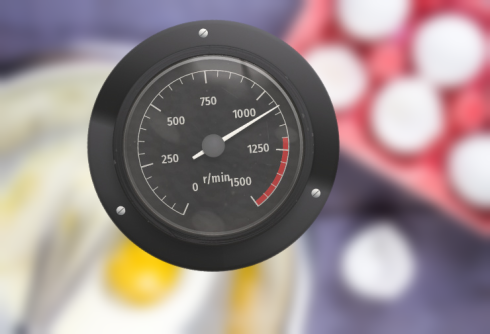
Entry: value=1075 unit=rpm
